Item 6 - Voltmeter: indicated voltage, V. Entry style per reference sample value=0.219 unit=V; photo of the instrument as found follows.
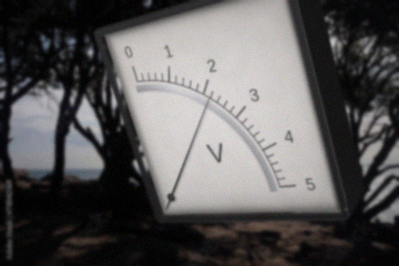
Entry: value=2.2 unit=V
